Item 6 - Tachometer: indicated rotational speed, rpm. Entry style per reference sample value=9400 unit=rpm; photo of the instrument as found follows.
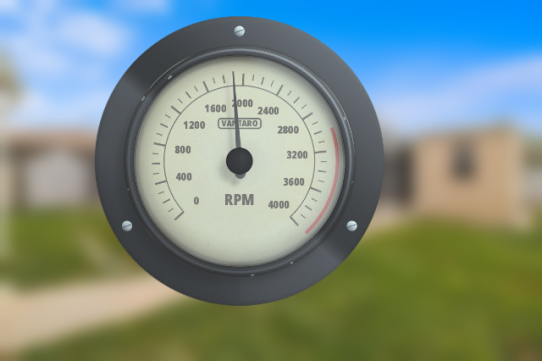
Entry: value=1900 unit=rpm
